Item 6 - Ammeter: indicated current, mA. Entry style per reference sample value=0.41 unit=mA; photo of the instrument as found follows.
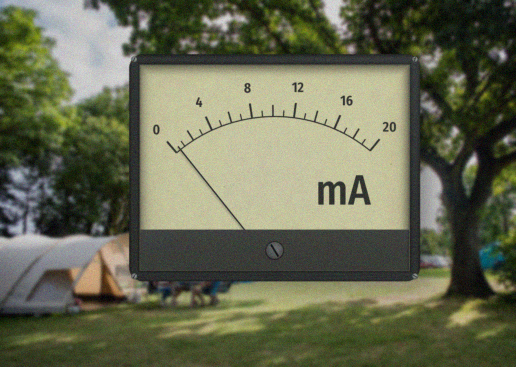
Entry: value=0.5 unit=mA
